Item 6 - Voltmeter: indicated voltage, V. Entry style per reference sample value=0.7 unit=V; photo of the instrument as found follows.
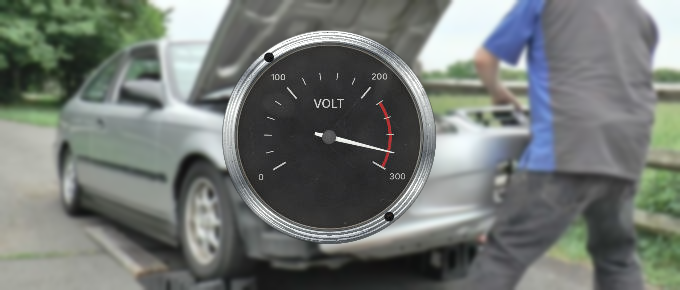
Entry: value=280 unit=V
